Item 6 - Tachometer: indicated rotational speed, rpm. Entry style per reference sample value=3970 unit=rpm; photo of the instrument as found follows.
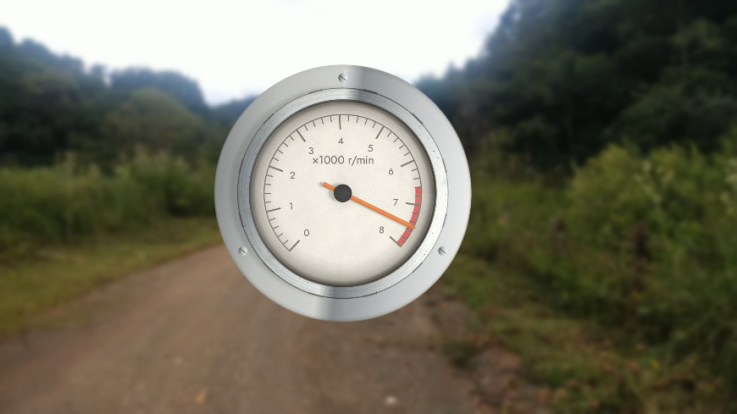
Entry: value=7500 unit=rpm
